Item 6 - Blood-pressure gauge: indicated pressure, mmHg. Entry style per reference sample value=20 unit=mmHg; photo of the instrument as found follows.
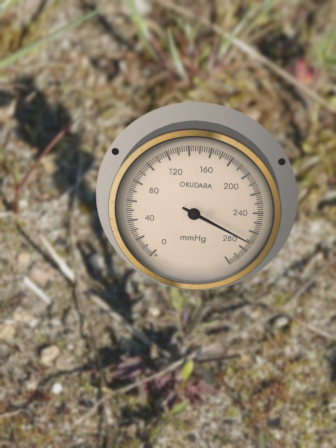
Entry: value=270 unit=mmHg
